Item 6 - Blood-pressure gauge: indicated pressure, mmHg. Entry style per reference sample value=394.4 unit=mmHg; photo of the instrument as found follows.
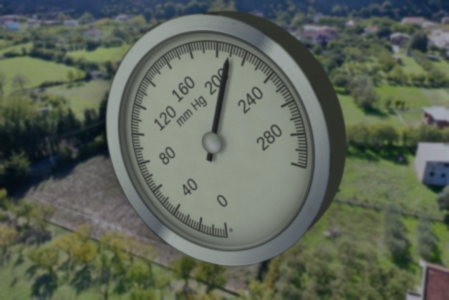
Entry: value=210 unit=mmHg
